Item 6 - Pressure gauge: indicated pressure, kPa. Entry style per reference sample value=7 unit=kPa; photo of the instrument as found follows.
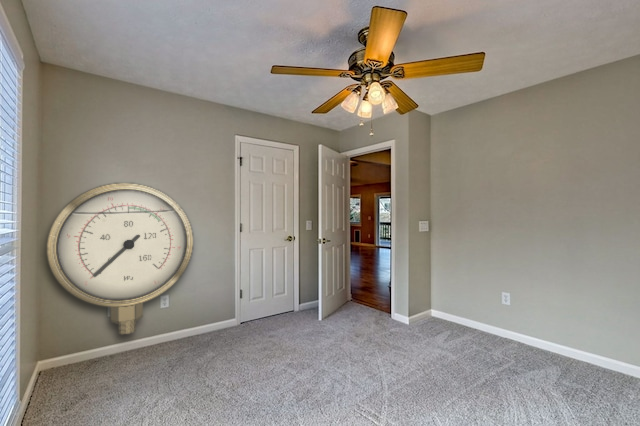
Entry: value=0 unit=kPa
